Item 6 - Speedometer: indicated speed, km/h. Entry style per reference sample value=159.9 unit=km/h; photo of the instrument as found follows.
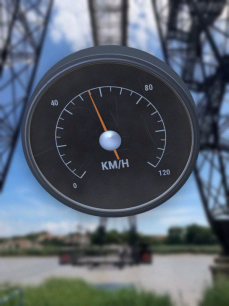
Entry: value=55 unit=km/h
